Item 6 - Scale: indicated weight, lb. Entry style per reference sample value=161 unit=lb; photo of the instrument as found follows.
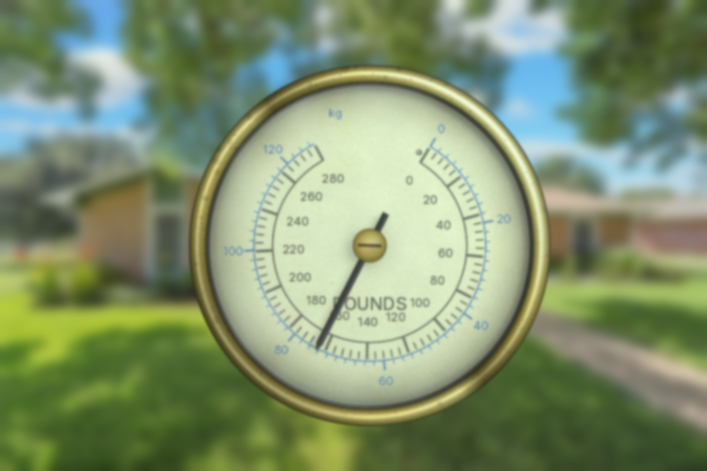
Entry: value=164 unit=lb
